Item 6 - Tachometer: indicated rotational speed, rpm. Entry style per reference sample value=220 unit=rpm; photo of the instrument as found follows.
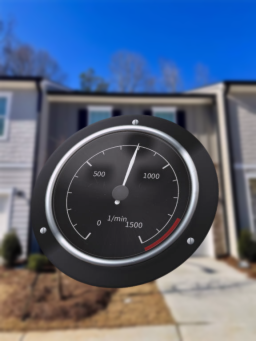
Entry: value=800 unit=rpm
